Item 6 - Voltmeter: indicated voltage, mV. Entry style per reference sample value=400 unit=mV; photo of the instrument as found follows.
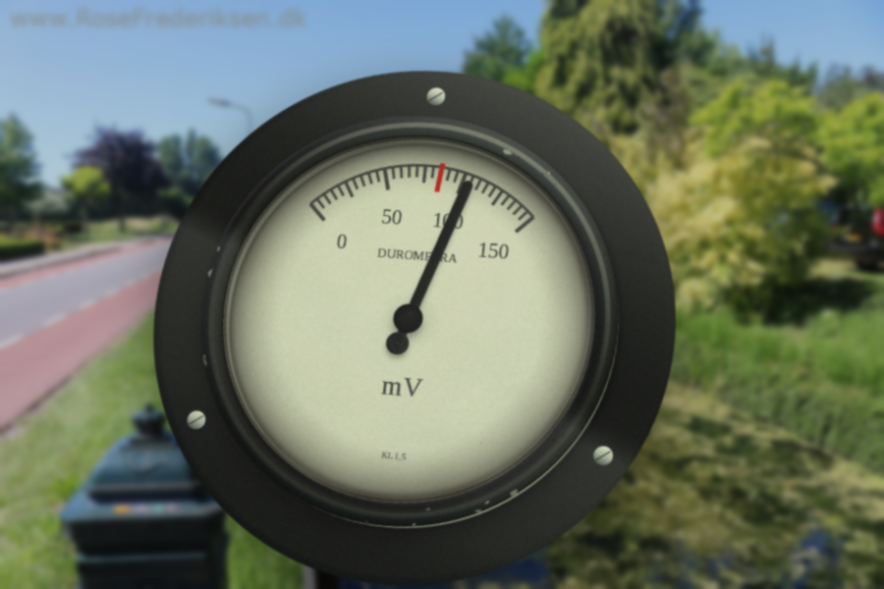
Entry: value=105 unit=mV
